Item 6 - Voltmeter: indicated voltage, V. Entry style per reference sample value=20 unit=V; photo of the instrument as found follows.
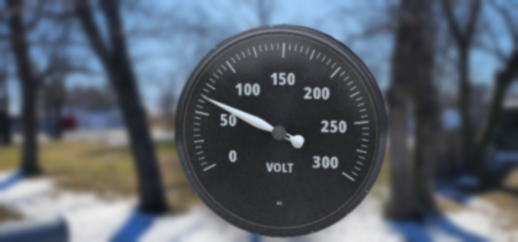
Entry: value=65 unit=V
